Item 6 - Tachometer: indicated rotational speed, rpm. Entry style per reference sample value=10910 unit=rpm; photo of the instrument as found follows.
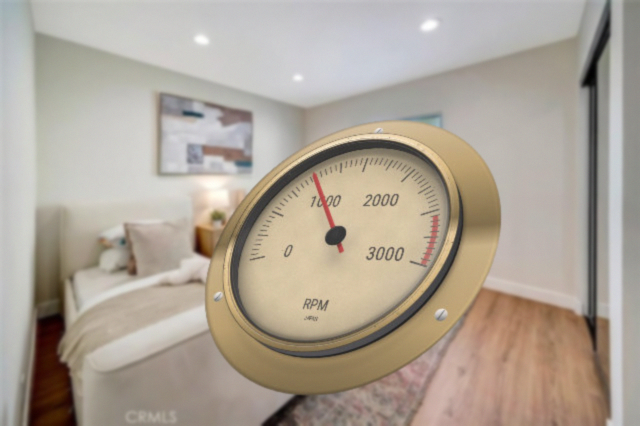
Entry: value=1000 unit=rpm
